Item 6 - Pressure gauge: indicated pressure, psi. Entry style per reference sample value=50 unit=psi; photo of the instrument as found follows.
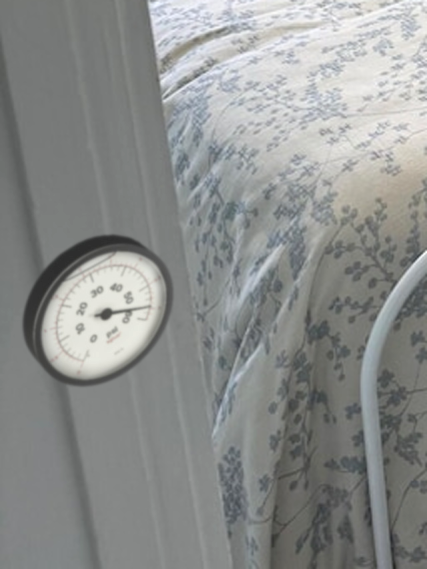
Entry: value=56 unit=psi
